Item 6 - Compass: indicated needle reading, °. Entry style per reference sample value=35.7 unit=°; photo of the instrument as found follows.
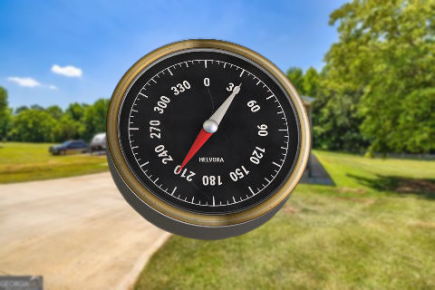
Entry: value=215 unit=°
